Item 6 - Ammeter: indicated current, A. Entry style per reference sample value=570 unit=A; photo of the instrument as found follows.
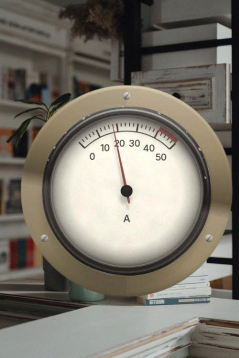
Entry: value=18 unit=A
